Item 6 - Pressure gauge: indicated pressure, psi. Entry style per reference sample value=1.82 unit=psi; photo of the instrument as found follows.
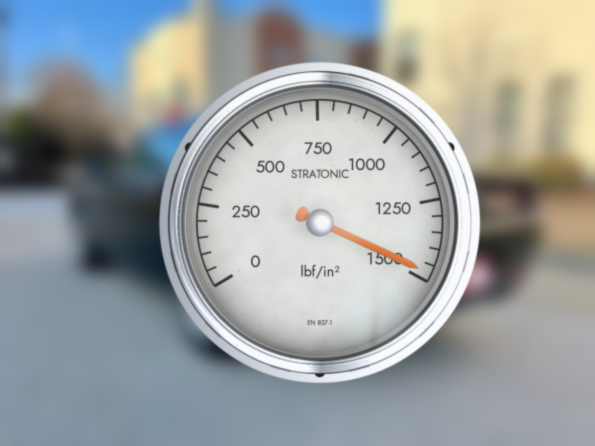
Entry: value=1475 unit=psi
